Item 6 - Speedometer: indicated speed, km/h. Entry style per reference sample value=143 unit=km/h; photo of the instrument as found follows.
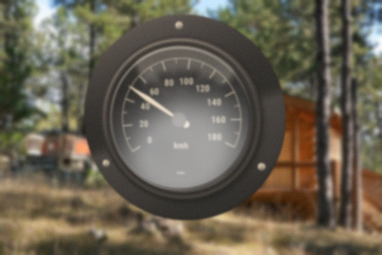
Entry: value=50 unit=km/h
